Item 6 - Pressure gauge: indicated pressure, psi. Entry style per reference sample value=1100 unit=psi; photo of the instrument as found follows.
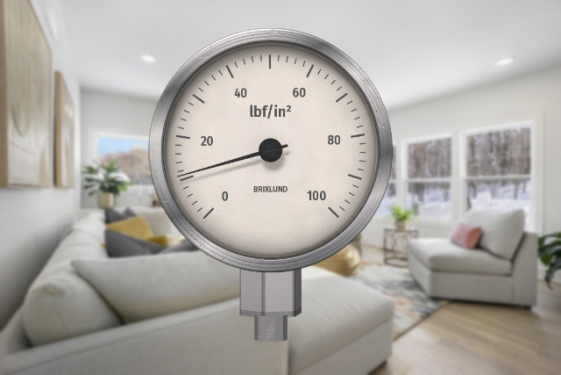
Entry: value=11 unit=psi
